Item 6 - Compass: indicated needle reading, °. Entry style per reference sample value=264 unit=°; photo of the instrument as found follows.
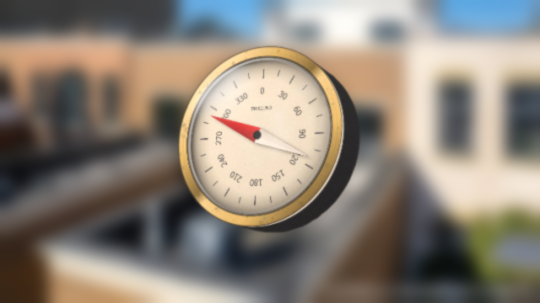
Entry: value=292.5 unit=°
